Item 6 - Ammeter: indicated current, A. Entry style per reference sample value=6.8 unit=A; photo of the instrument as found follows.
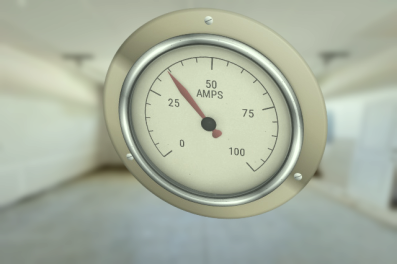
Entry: value=35 unit=A
